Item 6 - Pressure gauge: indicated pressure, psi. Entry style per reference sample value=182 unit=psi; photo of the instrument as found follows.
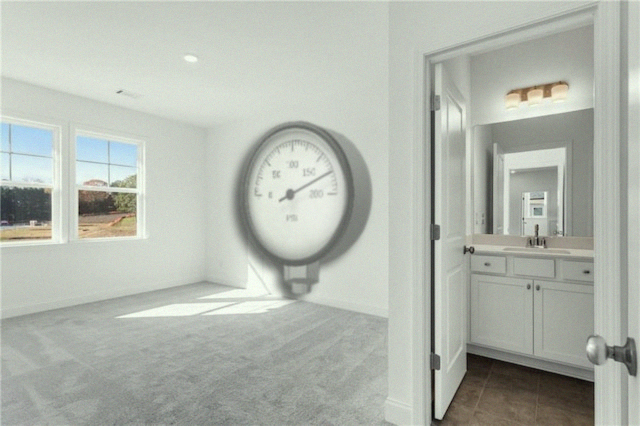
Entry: value=175 unit=psi
